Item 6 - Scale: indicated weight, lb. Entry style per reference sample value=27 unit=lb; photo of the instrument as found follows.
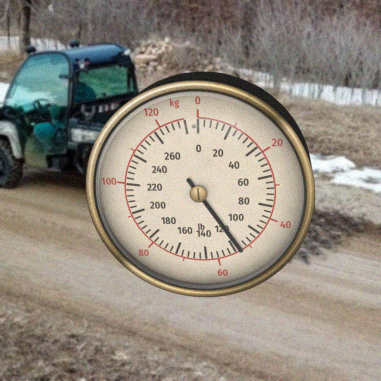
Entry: value=116 unit=lb
